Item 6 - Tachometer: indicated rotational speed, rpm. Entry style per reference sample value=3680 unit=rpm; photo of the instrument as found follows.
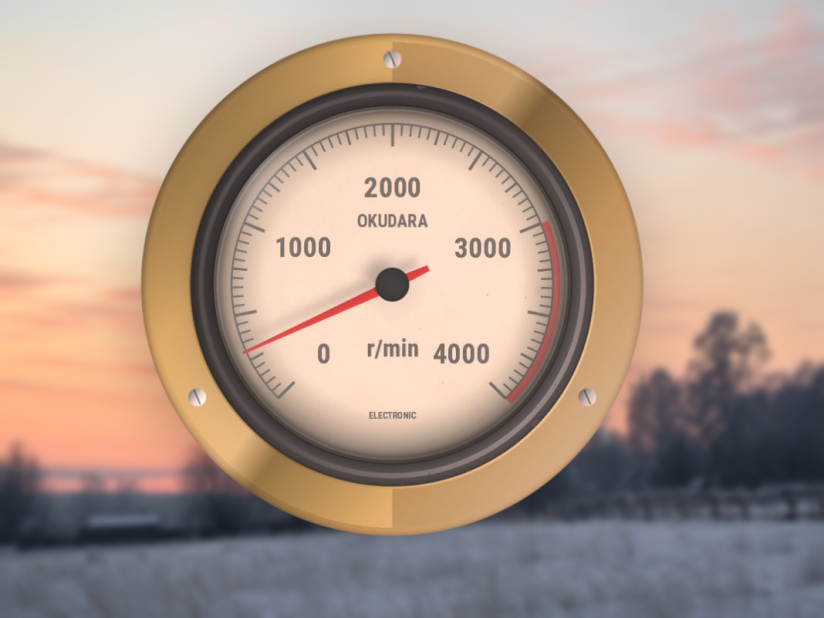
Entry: value=300 unit=rpm
